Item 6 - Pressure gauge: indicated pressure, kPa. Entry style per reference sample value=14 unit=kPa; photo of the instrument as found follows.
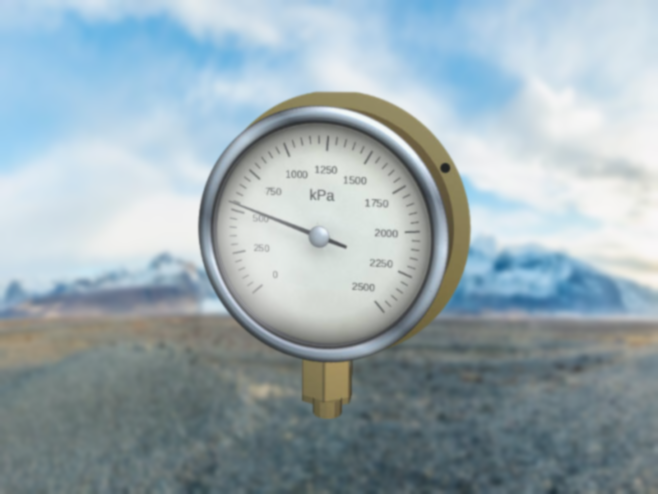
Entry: value=550 unit=kPa
